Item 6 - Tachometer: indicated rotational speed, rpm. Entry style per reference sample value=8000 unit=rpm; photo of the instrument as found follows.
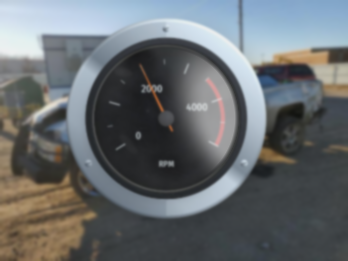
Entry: value=2000 unit=rpm
